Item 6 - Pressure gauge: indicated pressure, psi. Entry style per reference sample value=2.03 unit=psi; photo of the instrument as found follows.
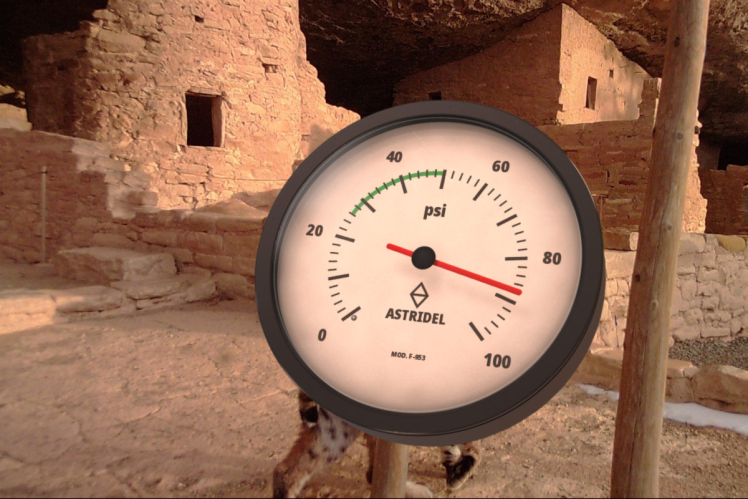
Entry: value=88 unit=psi
